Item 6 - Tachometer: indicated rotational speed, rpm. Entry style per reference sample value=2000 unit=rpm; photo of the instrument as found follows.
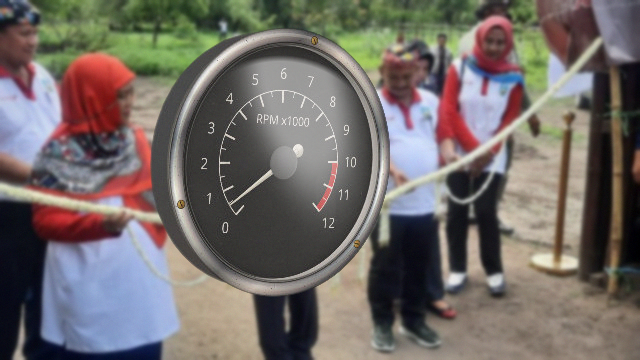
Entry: value=500 unit=rpm
